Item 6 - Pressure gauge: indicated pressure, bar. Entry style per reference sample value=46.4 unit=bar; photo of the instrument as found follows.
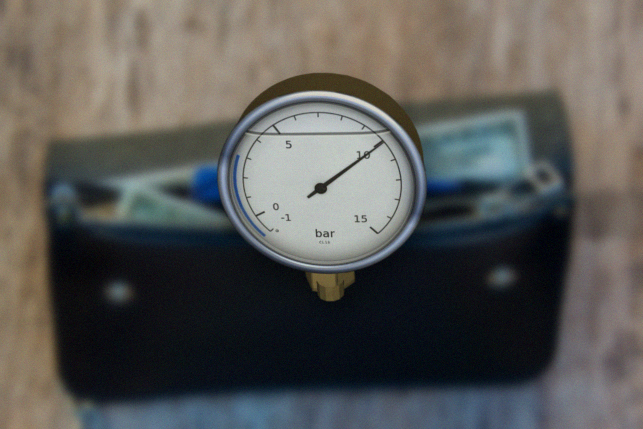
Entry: value=10 unit=bar
